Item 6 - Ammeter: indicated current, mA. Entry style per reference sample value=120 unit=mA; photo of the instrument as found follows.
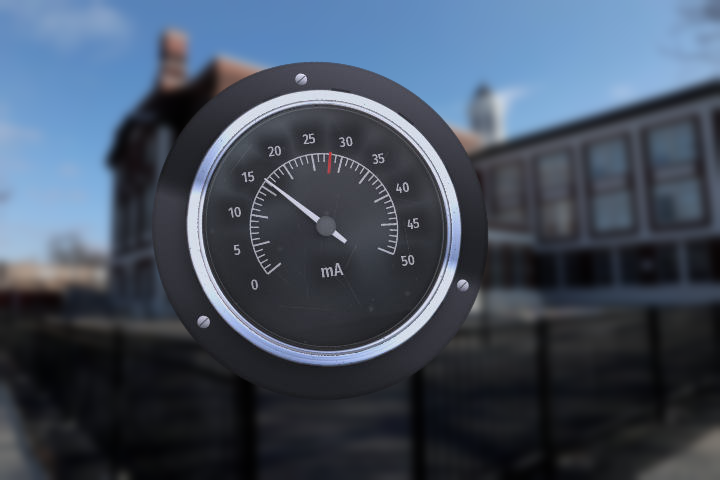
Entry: value=16 unit=mA
